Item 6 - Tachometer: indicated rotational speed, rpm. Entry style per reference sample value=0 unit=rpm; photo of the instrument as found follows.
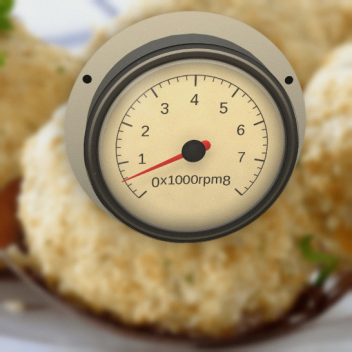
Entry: value=600 unit=rpm
